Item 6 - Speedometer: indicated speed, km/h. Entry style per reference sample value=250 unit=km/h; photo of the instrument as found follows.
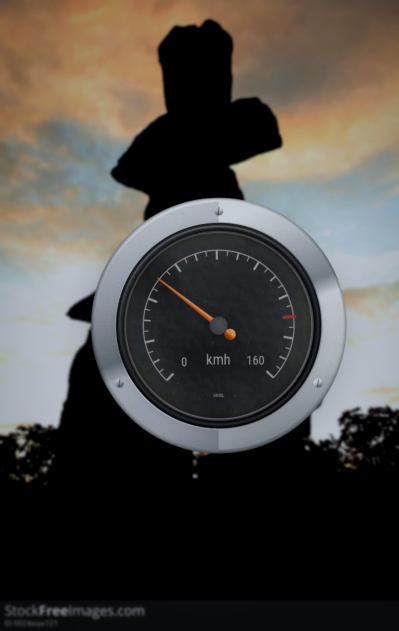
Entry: value=50 unit=km/h
